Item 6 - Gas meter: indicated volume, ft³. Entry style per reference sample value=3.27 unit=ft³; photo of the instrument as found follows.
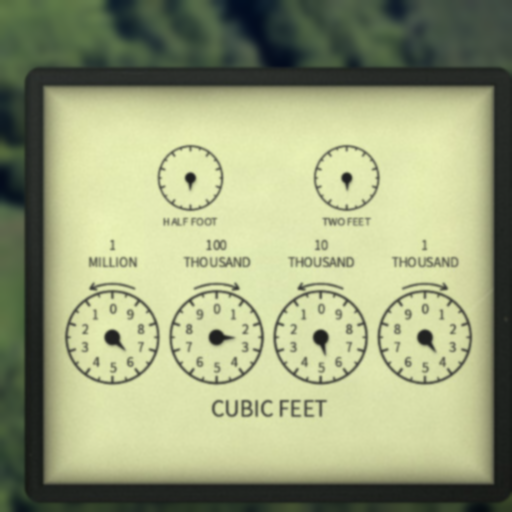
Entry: value=625400 unit=ft³
